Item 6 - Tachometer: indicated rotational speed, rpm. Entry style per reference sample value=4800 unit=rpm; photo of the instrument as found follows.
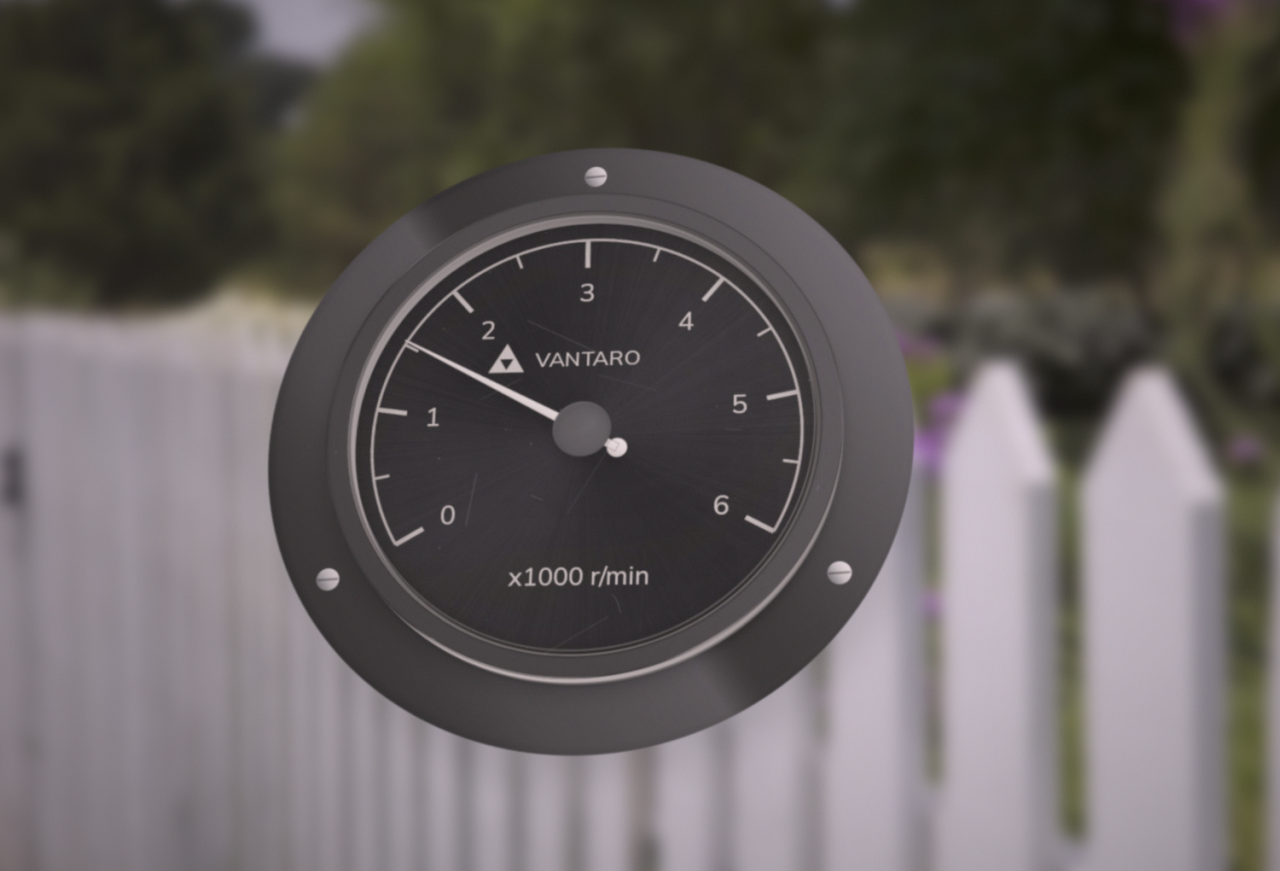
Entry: value=1500 unit=rpm
